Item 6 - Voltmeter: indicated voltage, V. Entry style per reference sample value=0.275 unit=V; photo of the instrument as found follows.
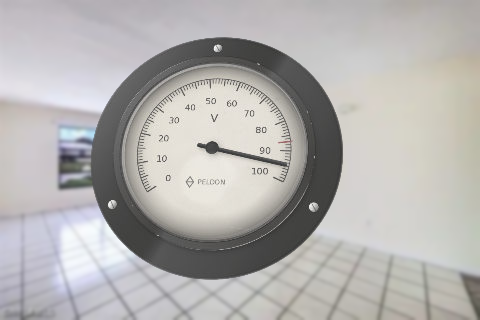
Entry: value=95 unit=V
